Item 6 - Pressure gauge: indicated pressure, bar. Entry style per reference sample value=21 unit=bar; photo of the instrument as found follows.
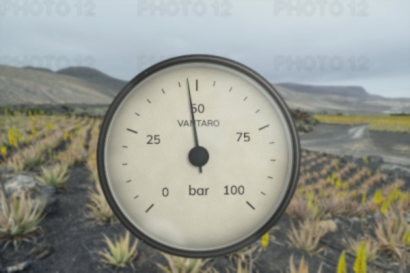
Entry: value=47.5 unit=bar
